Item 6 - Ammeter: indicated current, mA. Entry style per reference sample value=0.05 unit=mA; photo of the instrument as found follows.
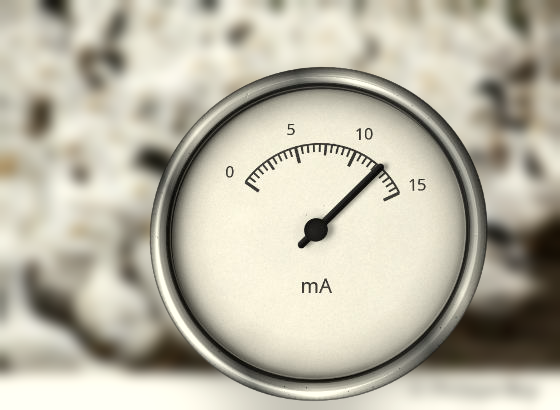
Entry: value=12.5 unit=mA
